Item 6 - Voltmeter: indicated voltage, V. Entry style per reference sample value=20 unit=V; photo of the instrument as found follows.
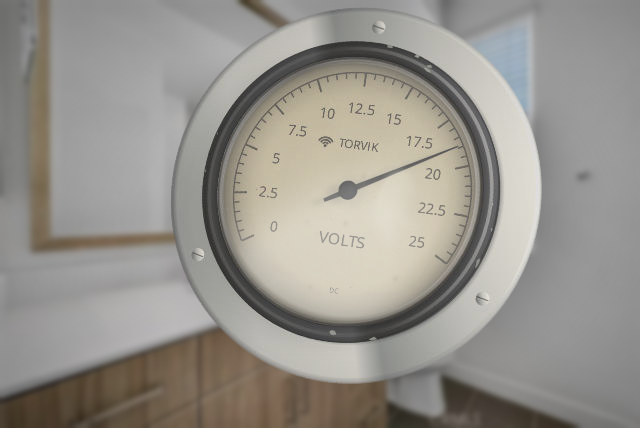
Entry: value=19 unit=V
